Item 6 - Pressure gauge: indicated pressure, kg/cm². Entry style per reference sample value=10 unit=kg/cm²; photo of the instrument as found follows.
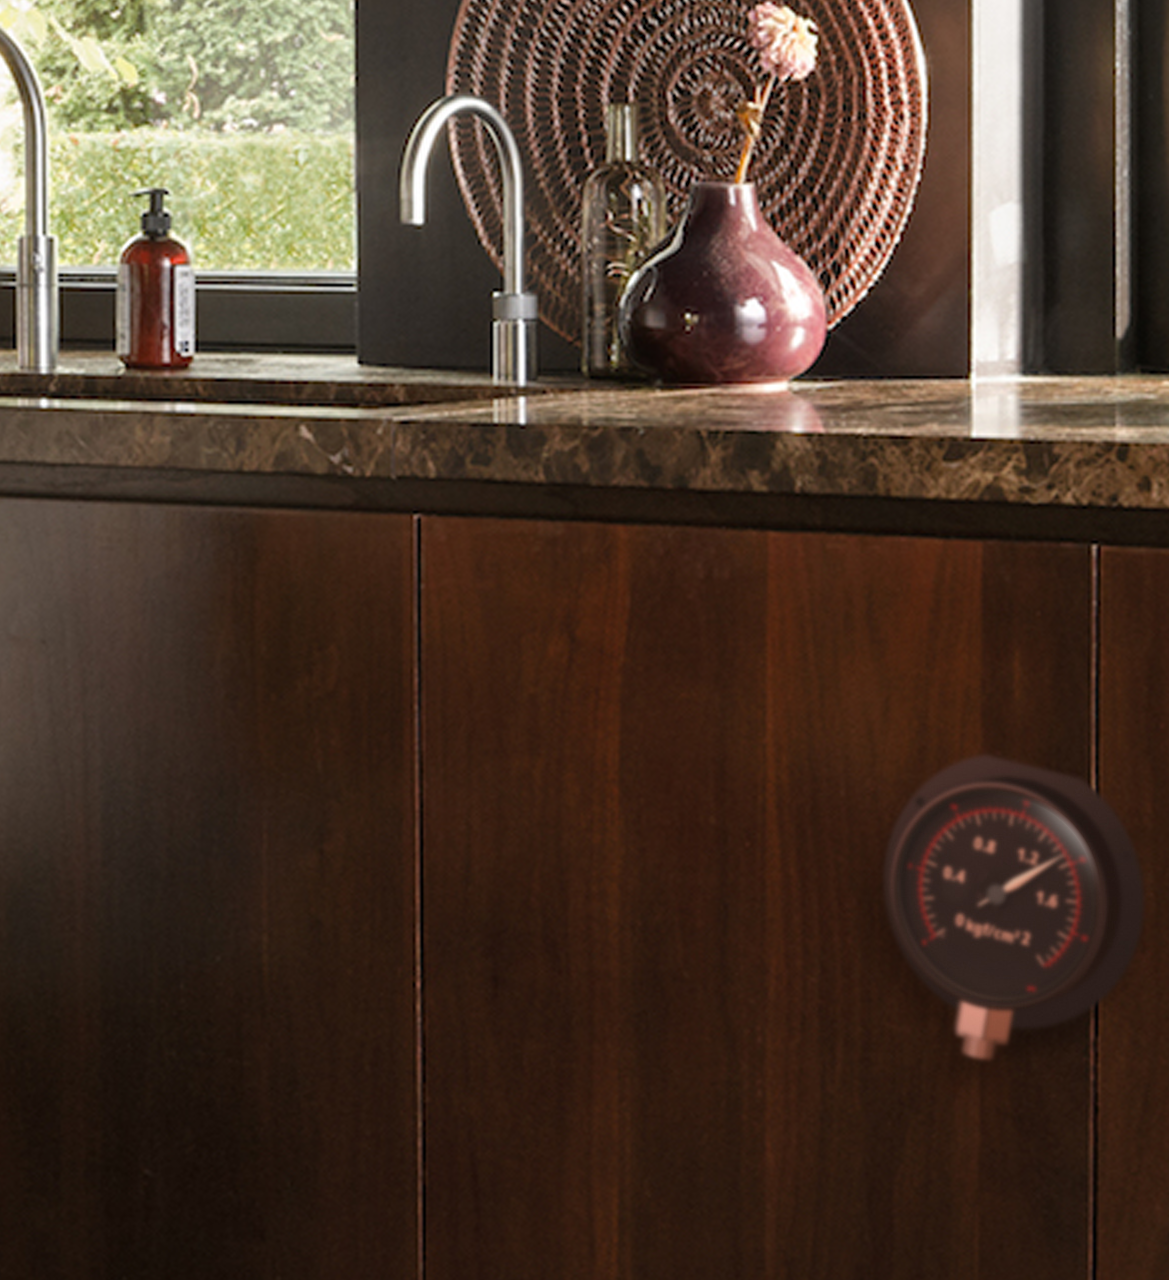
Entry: value=1.35 unit=kg/cm²
